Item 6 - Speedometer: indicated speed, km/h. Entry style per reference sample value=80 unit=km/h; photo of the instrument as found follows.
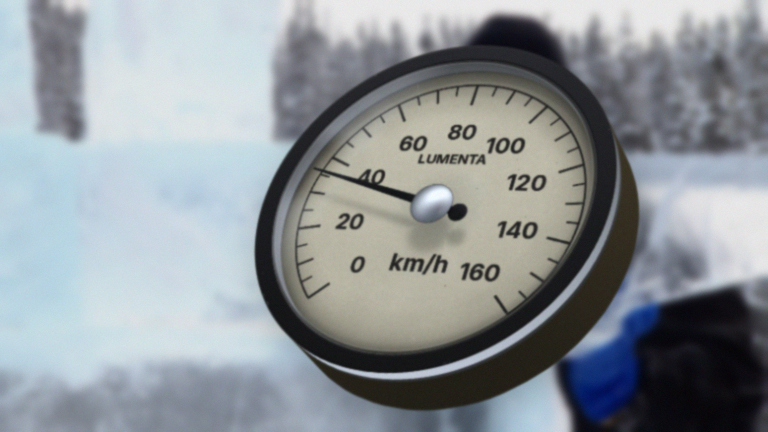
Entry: value=35 unit=km/h
